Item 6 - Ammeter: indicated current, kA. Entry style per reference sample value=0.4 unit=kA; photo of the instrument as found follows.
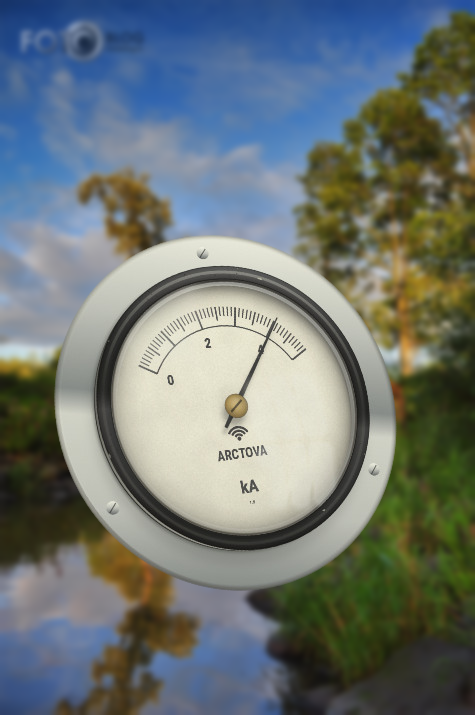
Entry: value=4 unit=kA
